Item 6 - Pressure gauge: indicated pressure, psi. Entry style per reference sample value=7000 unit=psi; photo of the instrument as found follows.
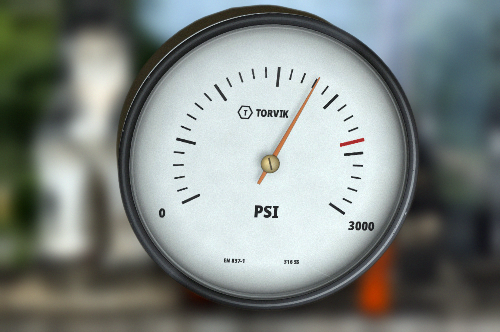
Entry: value=1800 unit=psi
